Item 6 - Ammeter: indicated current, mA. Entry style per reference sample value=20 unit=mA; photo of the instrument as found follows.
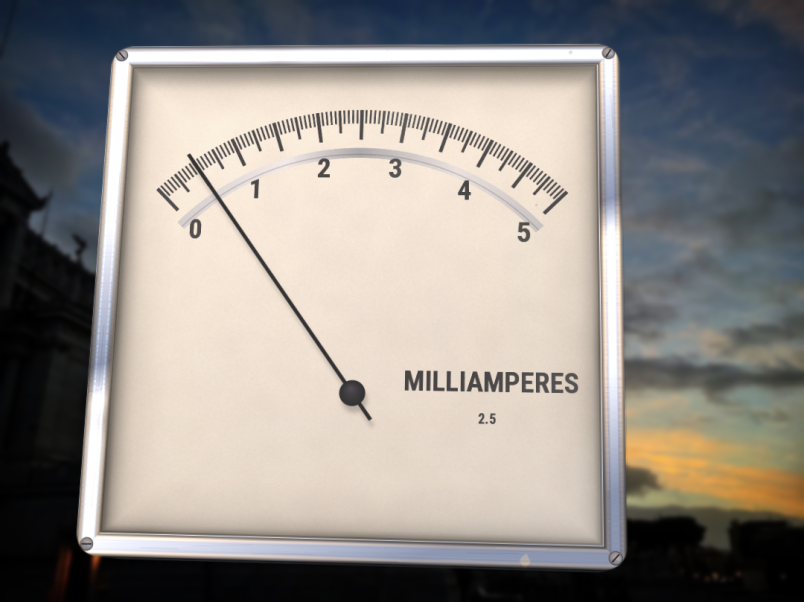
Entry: value=0.5 unit=mA
